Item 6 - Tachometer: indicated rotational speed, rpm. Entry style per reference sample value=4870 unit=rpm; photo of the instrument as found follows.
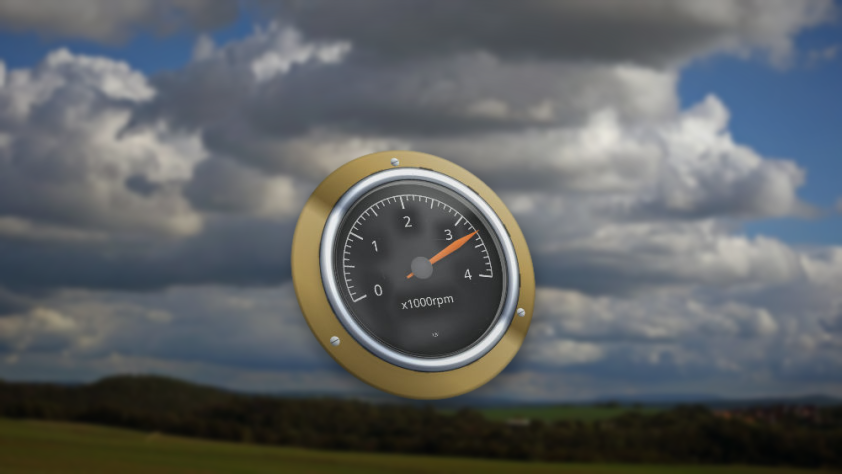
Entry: value=3300 unit=rpm
